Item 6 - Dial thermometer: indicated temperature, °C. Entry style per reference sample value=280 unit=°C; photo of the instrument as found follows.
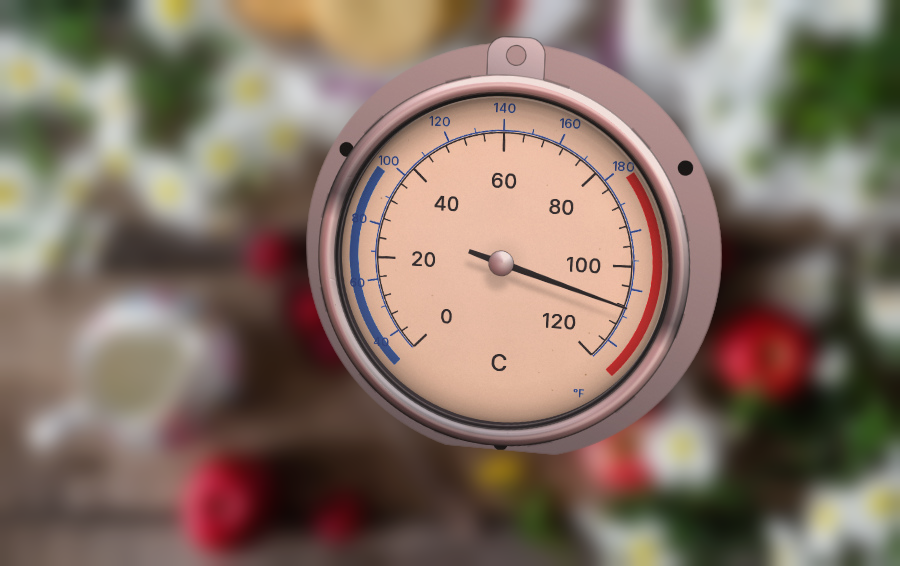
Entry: value=108 unit=°C
